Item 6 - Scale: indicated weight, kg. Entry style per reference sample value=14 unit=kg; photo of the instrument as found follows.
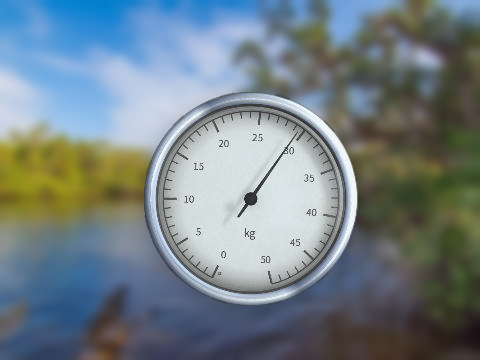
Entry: value=29.5 unit=kg
